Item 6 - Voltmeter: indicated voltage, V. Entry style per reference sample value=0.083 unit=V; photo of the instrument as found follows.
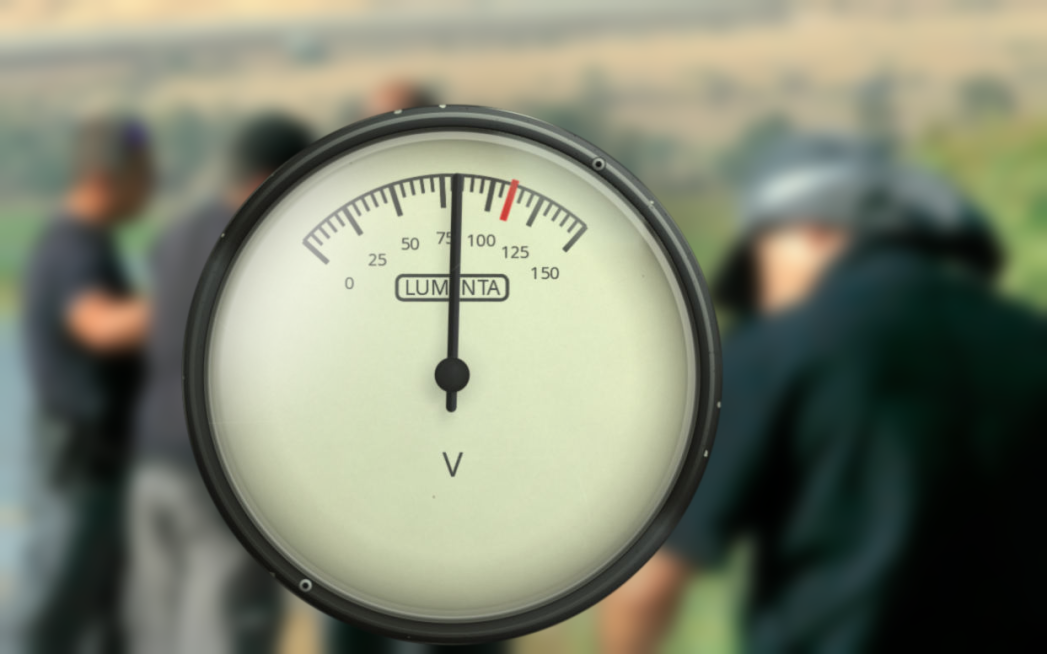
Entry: value=82.5 unit=V
